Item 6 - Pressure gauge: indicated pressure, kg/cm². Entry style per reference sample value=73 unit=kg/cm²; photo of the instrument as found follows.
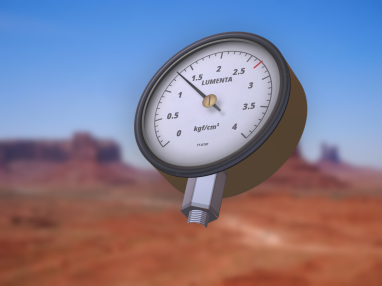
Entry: value=1.3 unit=kg/cm²
